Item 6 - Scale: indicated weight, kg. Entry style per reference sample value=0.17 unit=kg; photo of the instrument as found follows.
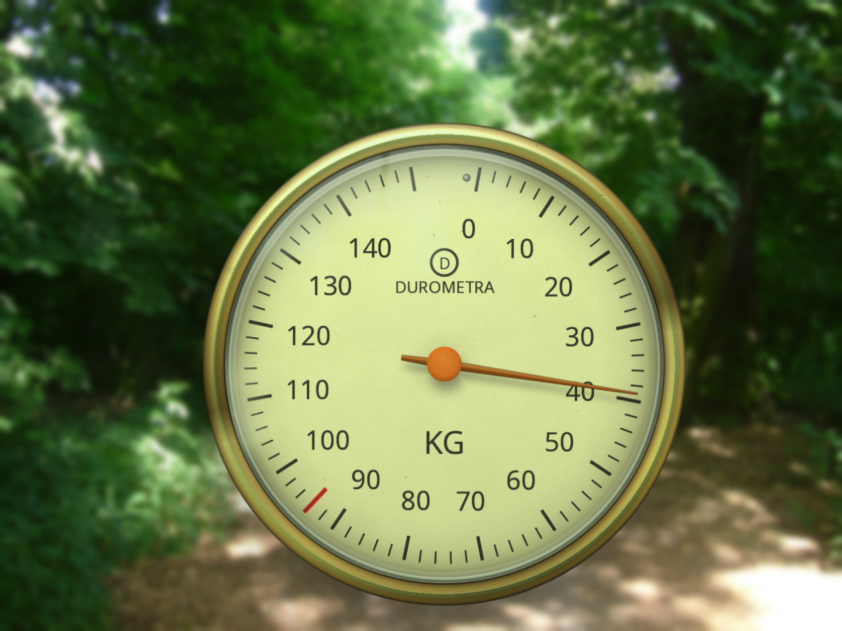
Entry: value=39 unit=kg
